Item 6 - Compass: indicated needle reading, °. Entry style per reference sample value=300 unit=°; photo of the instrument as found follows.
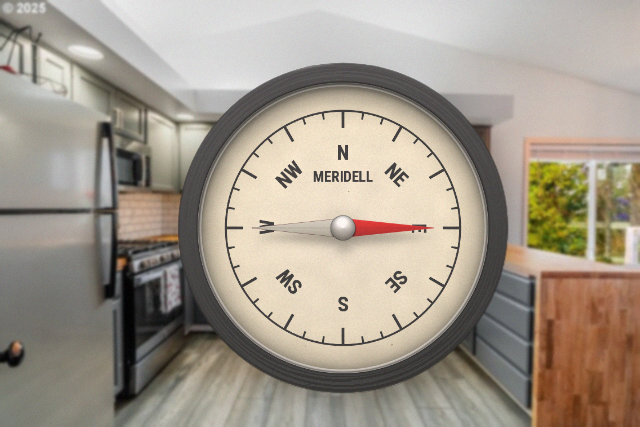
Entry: value=90 unit=°
